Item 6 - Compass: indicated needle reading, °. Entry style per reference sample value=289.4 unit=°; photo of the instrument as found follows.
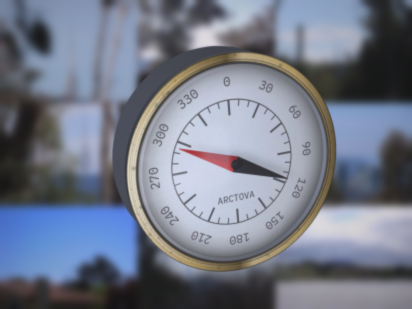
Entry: value=295 unit=°
